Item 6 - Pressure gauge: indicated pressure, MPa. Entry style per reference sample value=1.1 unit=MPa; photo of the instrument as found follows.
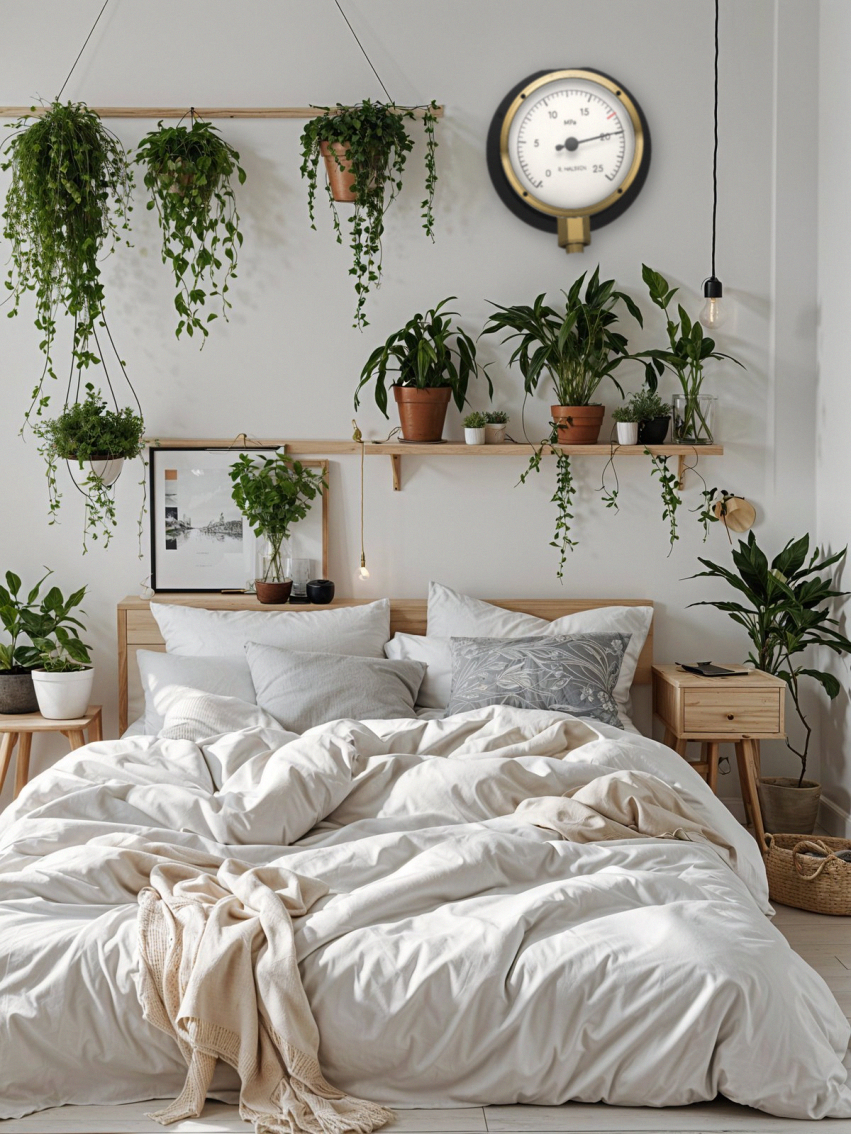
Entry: value=20 unit=MPa
